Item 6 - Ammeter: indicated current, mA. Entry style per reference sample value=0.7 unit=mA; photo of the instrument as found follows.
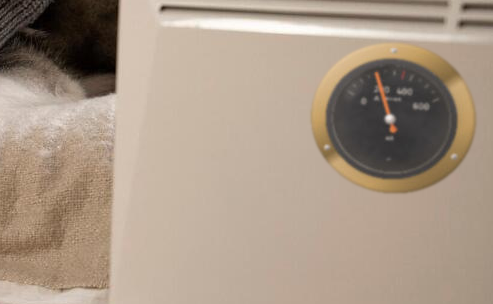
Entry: value=200 unit=mA
